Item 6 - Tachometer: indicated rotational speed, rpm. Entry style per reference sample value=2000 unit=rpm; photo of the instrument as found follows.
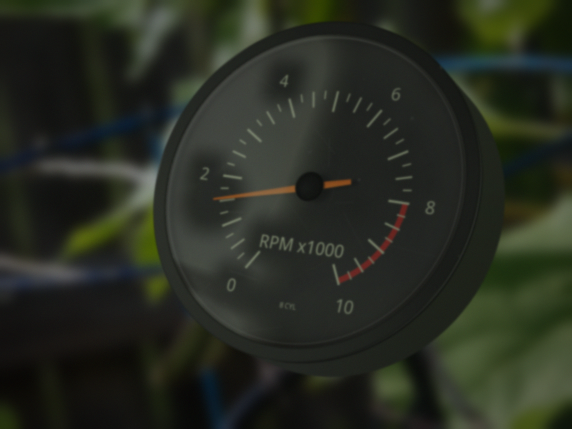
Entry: value=1500 unit=rpm
